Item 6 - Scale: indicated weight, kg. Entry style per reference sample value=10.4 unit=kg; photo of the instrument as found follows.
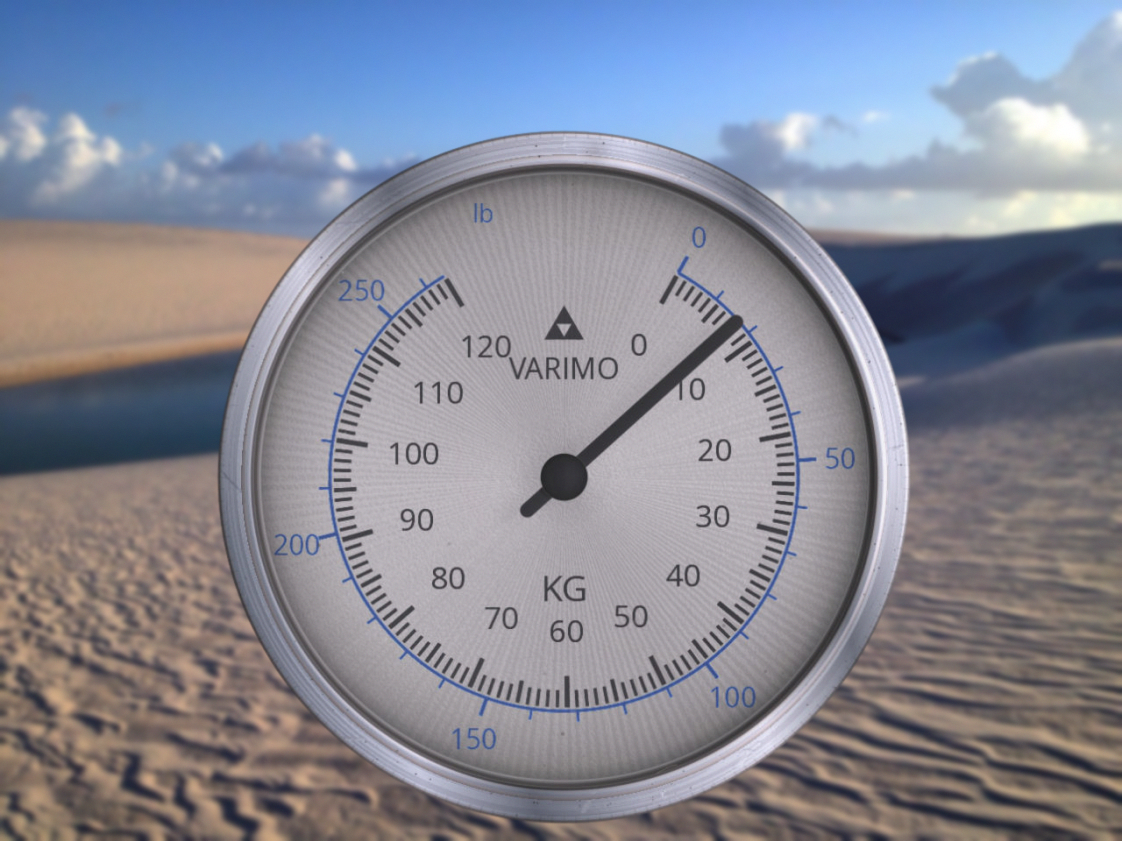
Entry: value=7.5 unit=kg
